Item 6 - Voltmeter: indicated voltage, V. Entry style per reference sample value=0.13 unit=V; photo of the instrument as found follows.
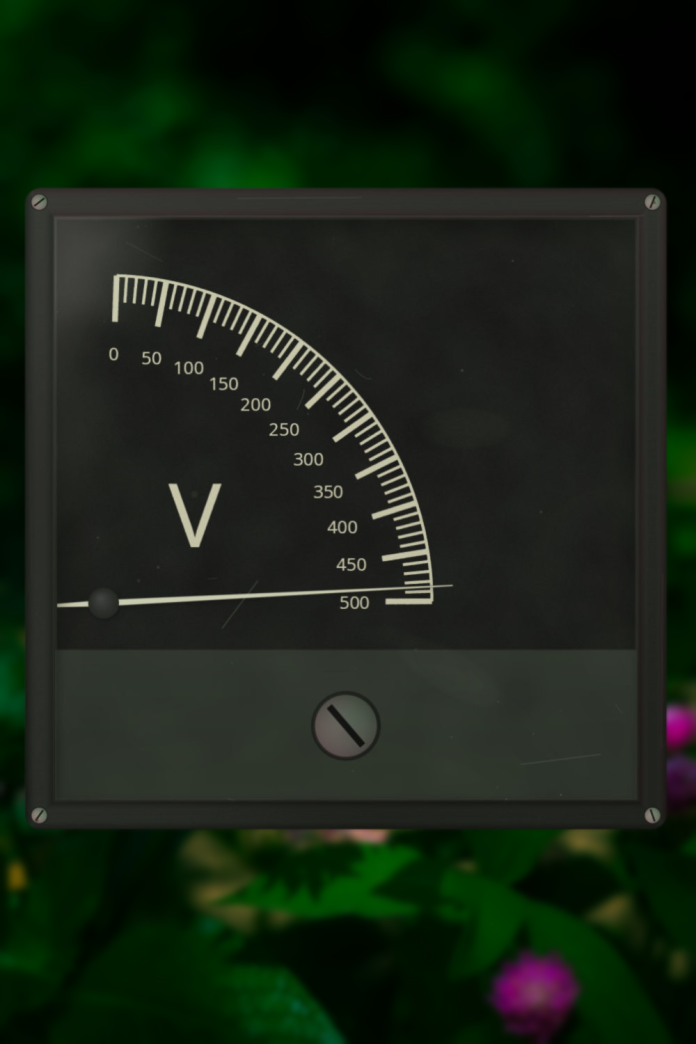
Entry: value=485 unit=V
